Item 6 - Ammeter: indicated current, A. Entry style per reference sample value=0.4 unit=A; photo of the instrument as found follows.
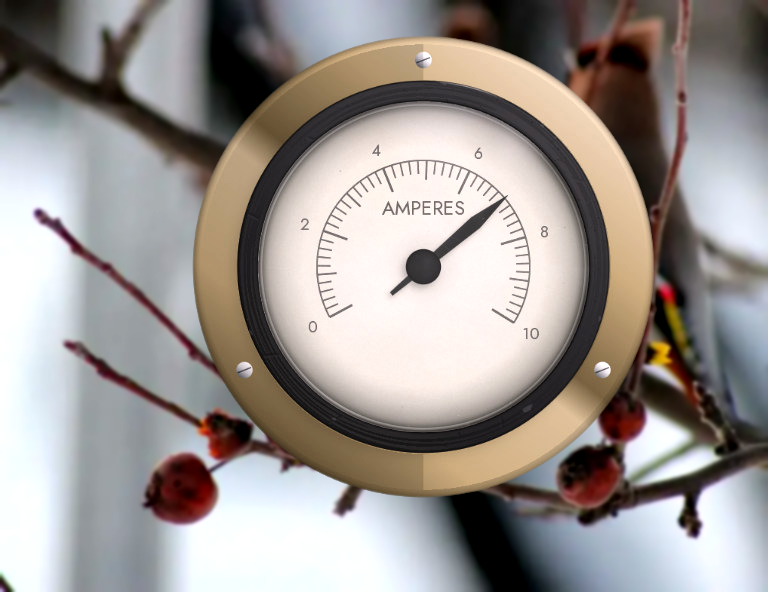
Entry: value=7 unit=A
